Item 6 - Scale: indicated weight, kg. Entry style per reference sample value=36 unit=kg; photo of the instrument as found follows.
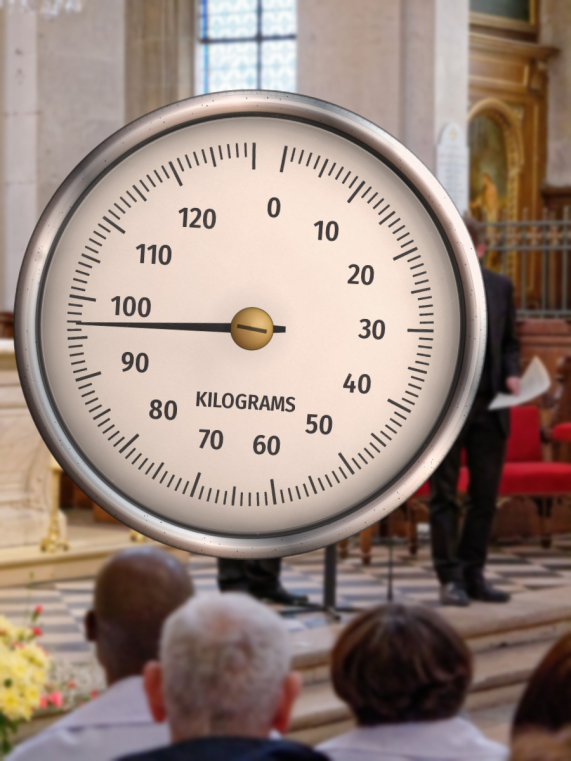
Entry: value=97 unit=kg
